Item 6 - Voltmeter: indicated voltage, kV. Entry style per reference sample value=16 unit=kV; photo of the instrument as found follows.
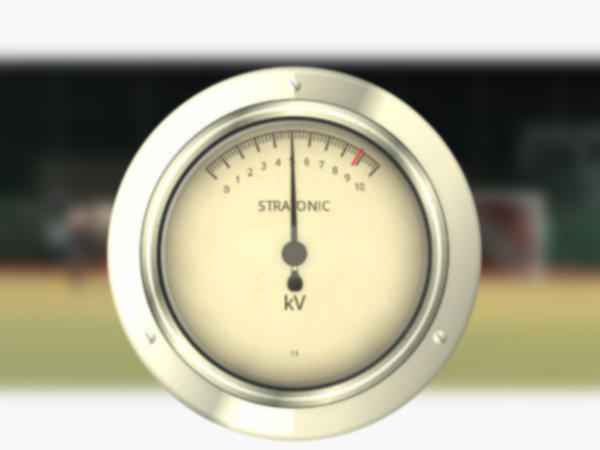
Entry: value=5 unit=kV
